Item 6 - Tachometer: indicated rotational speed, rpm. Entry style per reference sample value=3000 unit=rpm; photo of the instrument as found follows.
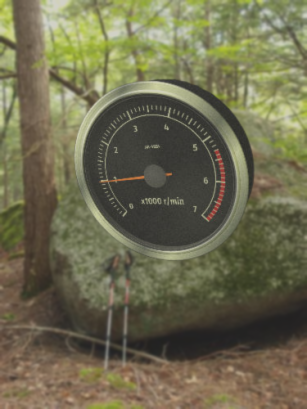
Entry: value=1000 unit=rpm
